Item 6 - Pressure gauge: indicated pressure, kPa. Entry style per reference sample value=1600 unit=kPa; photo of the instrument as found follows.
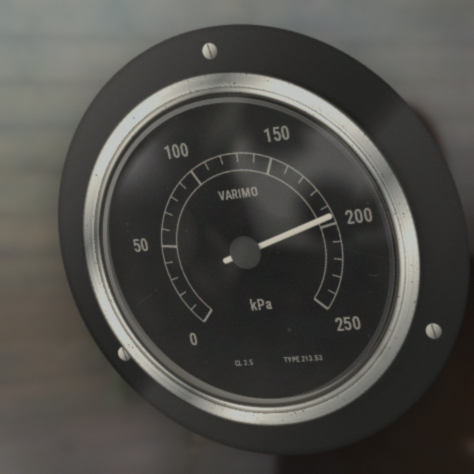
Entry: value=195 unit=kPa
